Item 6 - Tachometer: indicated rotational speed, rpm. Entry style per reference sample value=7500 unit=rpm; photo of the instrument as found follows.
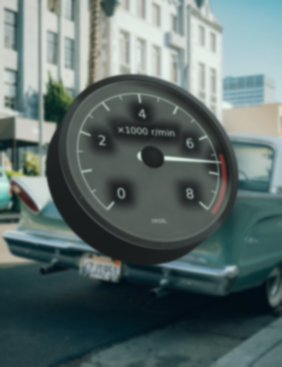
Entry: value=6750 unit=rpm
